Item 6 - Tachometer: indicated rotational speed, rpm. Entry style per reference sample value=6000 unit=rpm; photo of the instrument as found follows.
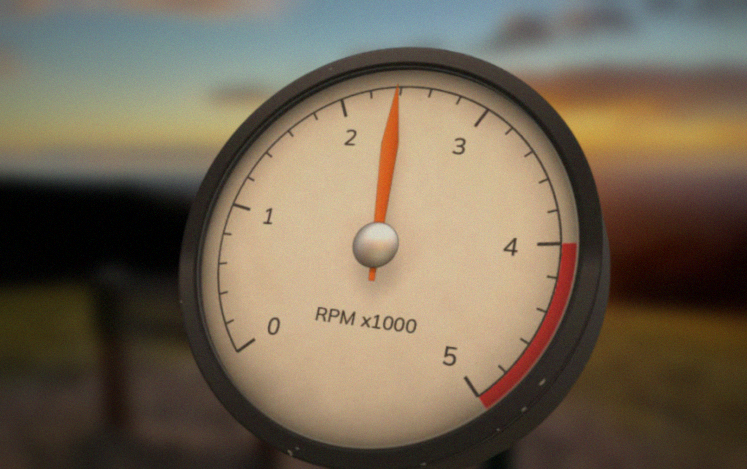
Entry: value=2400 unit=rpm
